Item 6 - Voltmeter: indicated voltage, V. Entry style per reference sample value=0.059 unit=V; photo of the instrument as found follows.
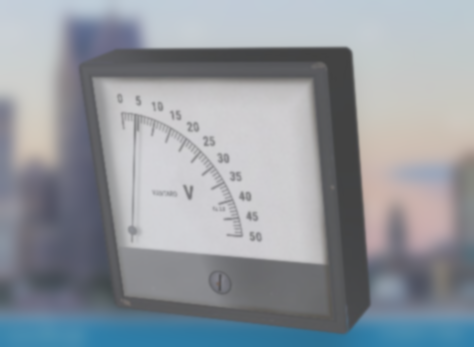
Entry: value=5 unit=V
